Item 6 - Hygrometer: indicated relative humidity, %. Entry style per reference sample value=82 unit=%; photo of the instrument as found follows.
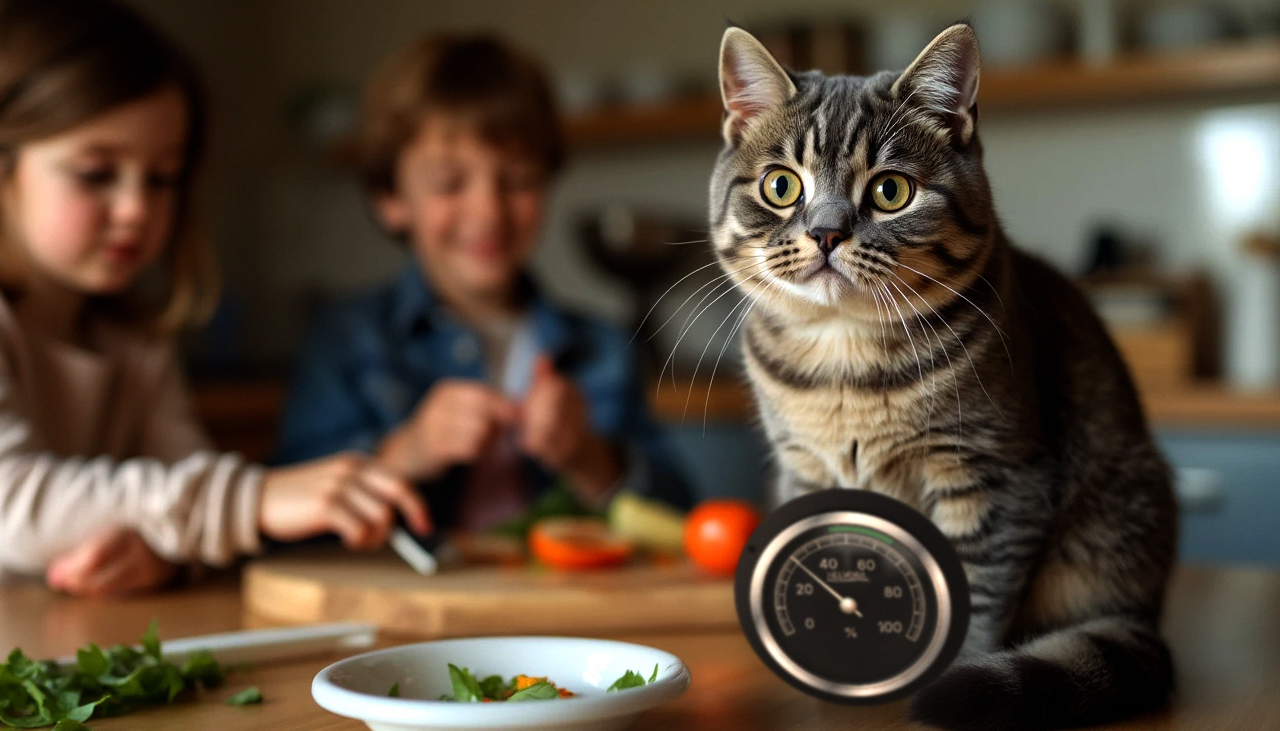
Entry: value=30 unit=%
